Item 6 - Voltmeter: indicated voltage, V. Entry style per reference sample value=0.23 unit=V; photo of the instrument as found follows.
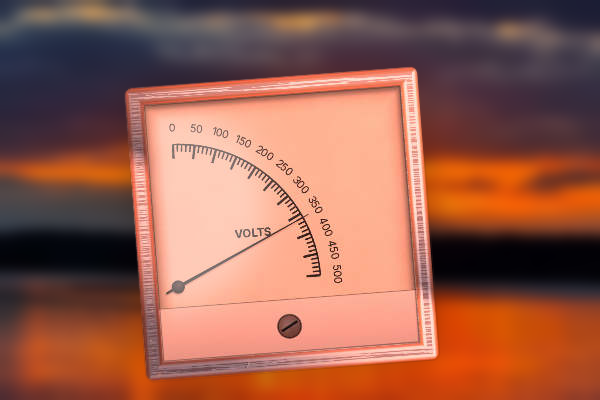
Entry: value=360 unit=V
